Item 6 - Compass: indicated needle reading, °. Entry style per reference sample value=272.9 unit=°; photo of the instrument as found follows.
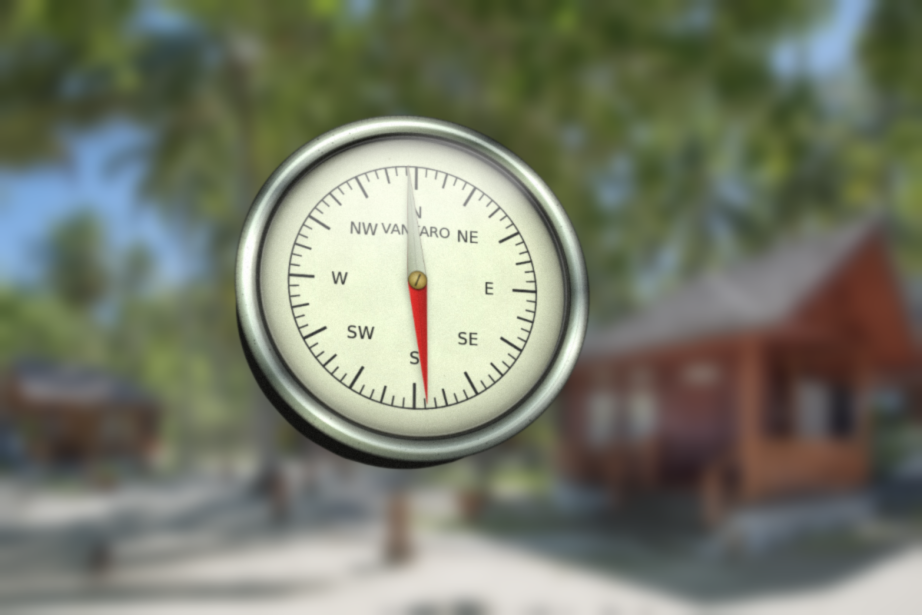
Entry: value=175 unit=°
